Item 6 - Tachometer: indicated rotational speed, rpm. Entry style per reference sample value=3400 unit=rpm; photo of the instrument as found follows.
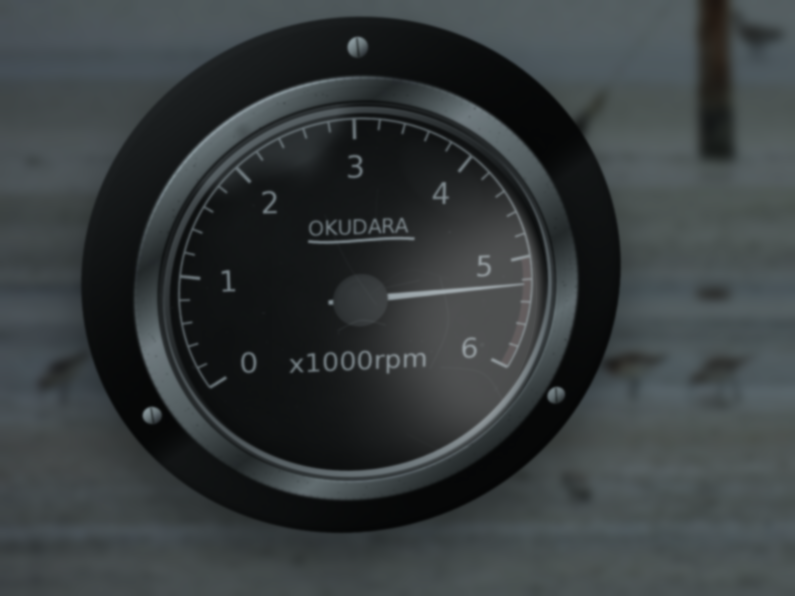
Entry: value=5200 unit=rpm
